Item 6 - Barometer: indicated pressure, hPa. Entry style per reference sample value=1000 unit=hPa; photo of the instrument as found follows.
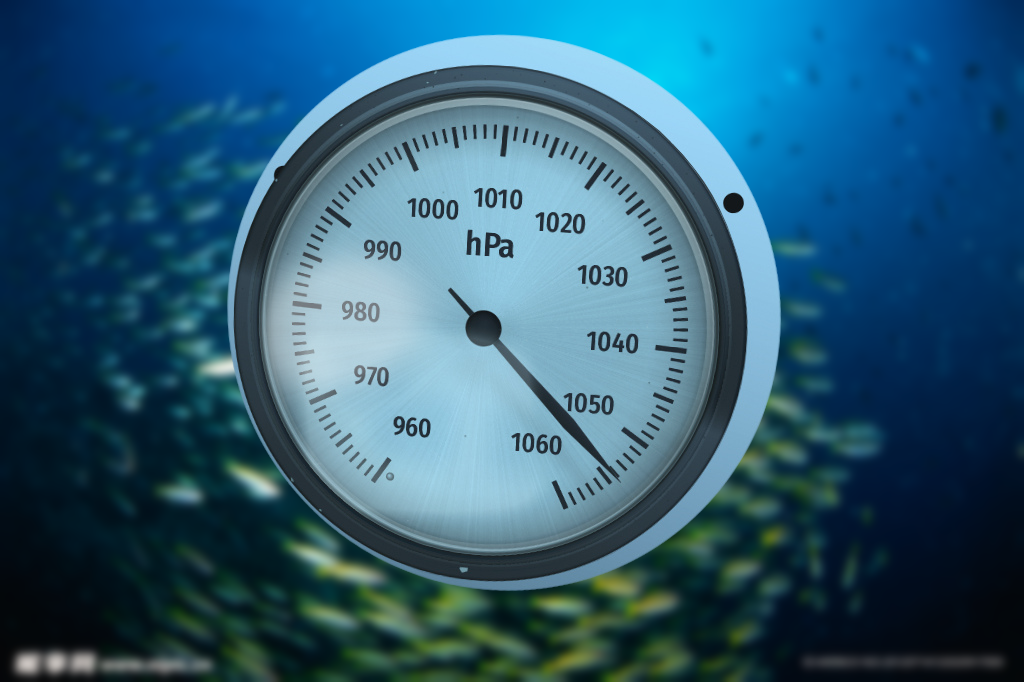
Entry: value=1054 unit=hPa
